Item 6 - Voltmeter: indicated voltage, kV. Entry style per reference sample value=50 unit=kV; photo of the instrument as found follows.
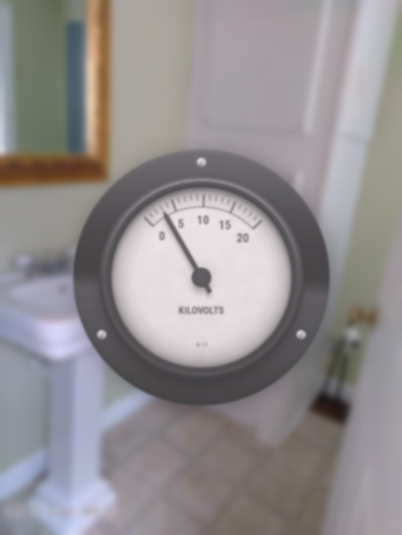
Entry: value=3 unit=kV
